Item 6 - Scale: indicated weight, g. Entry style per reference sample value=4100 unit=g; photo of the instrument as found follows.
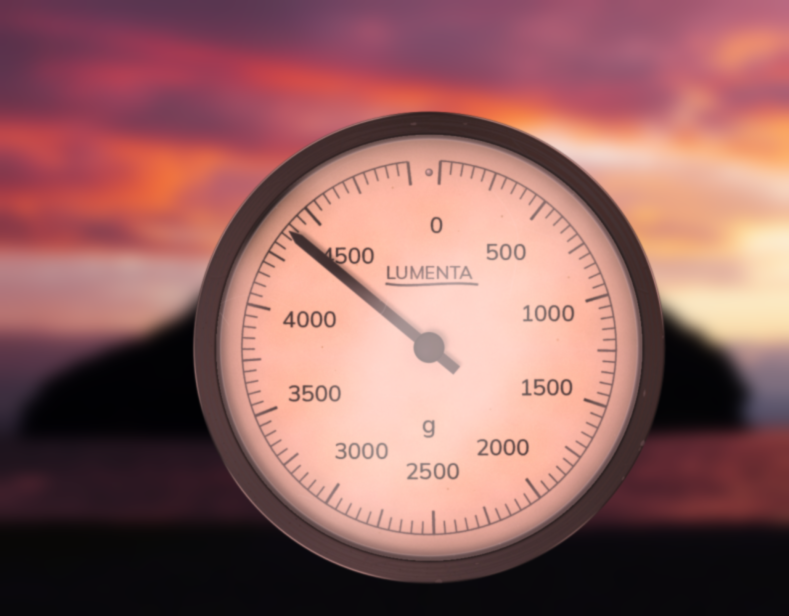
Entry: value=4375 unit=g
